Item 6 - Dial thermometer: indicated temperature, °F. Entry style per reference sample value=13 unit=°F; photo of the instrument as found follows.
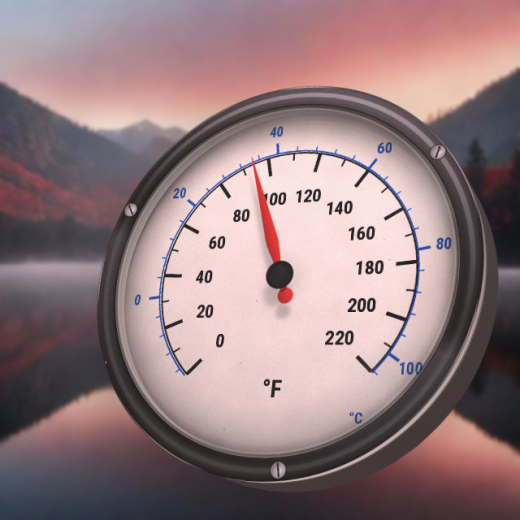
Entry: value=95 unit=°F
